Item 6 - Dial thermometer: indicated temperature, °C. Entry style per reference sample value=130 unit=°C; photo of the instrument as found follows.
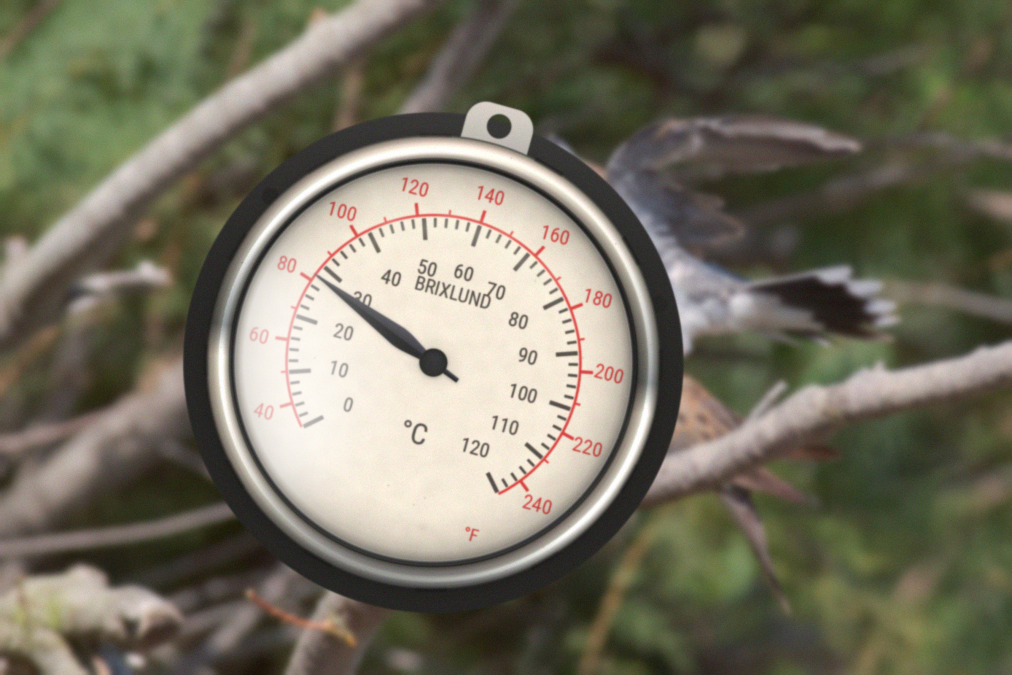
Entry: value=28 unit=°C
